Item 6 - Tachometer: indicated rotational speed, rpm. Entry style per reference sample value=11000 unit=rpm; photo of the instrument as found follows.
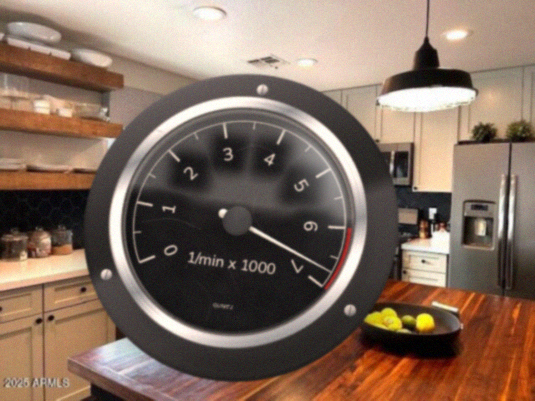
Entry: value=6750 unit=rpm
